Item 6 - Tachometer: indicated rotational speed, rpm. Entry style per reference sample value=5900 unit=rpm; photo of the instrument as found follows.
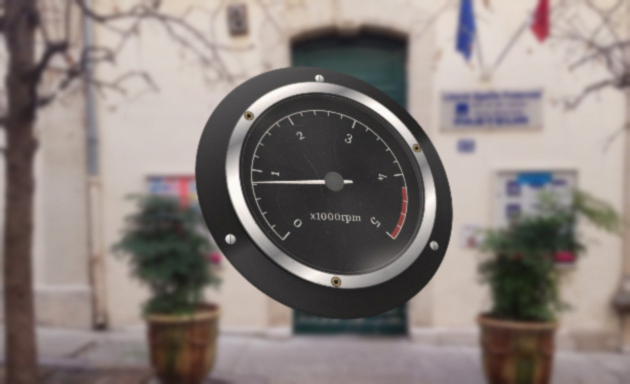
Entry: value=800 unit=rpm
